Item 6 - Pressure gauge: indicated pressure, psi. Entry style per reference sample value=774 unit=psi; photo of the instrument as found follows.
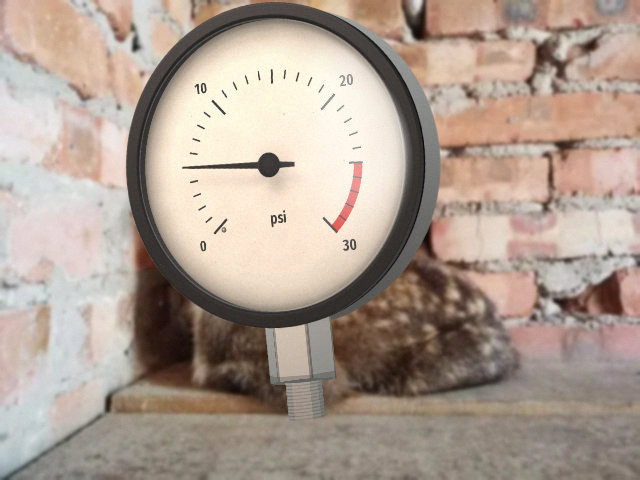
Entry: value=5 unit=psi
